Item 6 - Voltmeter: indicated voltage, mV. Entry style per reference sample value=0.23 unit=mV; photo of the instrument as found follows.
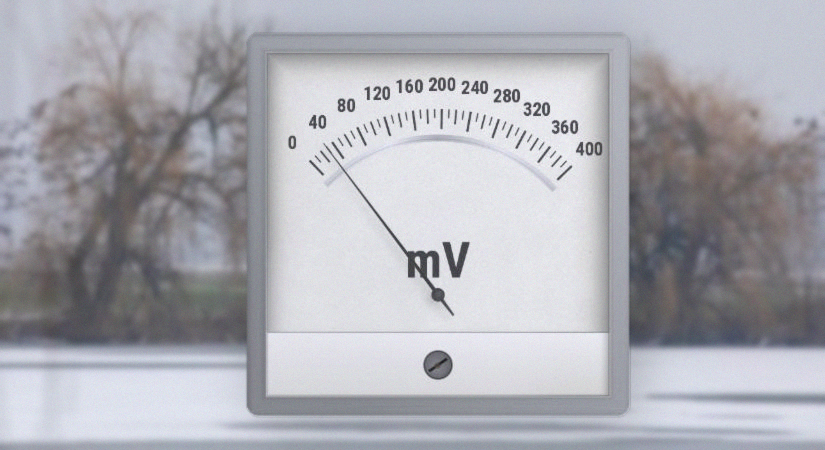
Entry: value=30 unit=mV
